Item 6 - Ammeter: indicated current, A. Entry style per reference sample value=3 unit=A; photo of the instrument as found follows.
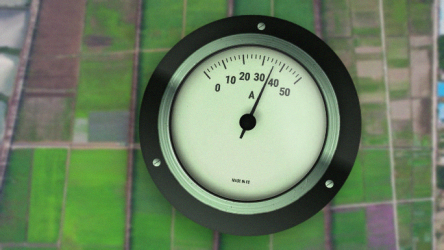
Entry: value=36 unit=A
